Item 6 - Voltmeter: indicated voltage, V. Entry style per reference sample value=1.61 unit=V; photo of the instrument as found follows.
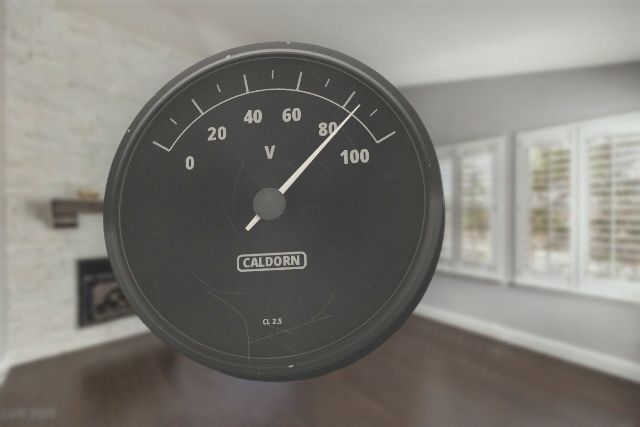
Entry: value=85 unit=V
